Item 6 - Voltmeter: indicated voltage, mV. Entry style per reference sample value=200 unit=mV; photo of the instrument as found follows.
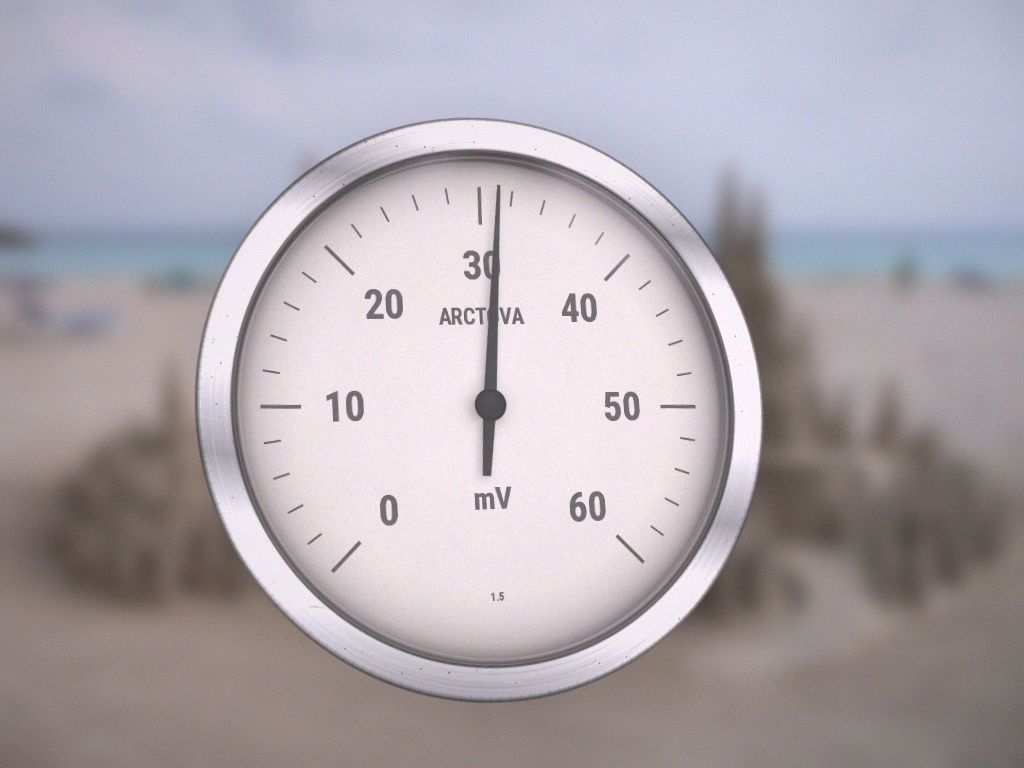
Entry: value=31 unit=mV
